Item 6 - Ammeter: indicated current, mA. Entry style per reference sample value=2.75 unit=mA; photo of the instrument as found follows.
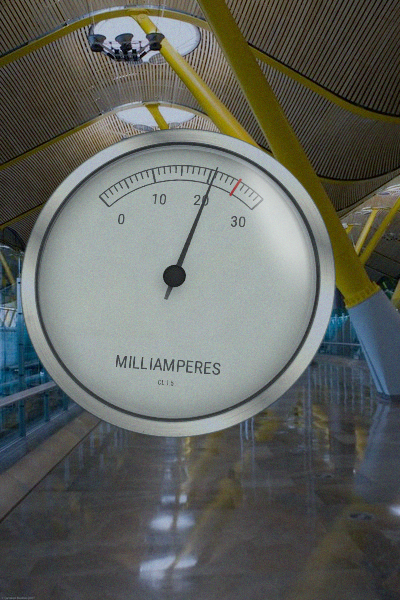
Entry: value=21 unit=mA
